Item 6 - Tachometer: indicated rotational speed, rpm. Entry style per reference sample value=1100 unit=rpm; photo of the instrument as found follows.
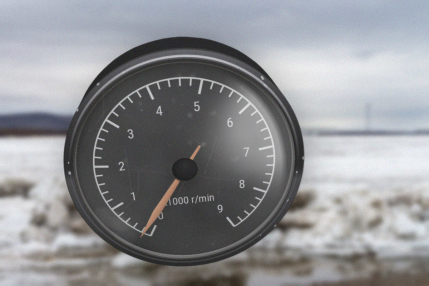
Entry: value=200 unit=rpm
